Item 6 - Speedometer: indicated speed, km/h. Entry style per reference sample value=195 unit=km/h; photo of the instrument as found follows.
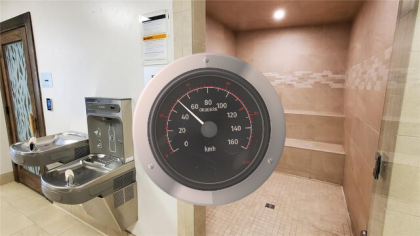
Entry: value=50 unit=km/h
